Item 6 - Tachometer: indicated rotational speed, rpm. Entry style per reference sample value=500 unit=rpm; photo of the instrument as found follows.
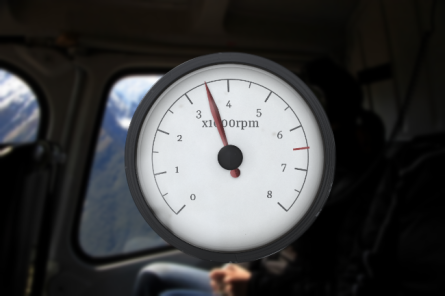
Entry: value=3500 unit=rpm
